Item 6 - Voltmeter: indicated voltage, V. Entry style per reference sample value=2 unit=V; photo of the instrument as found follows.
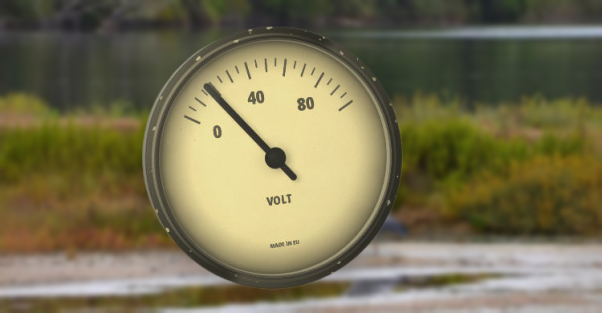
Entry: value=17.5 unit=V
